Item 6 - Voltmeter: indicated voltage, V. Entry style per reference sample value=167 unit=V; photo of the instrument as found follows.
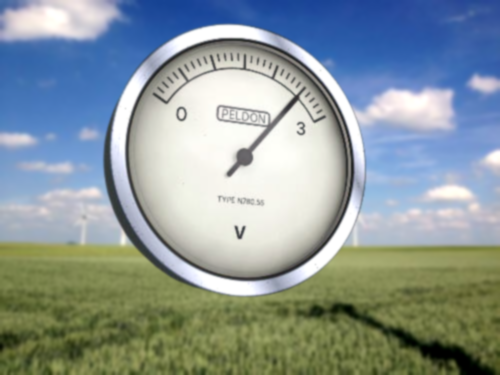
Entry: value=2.5 unit=V
